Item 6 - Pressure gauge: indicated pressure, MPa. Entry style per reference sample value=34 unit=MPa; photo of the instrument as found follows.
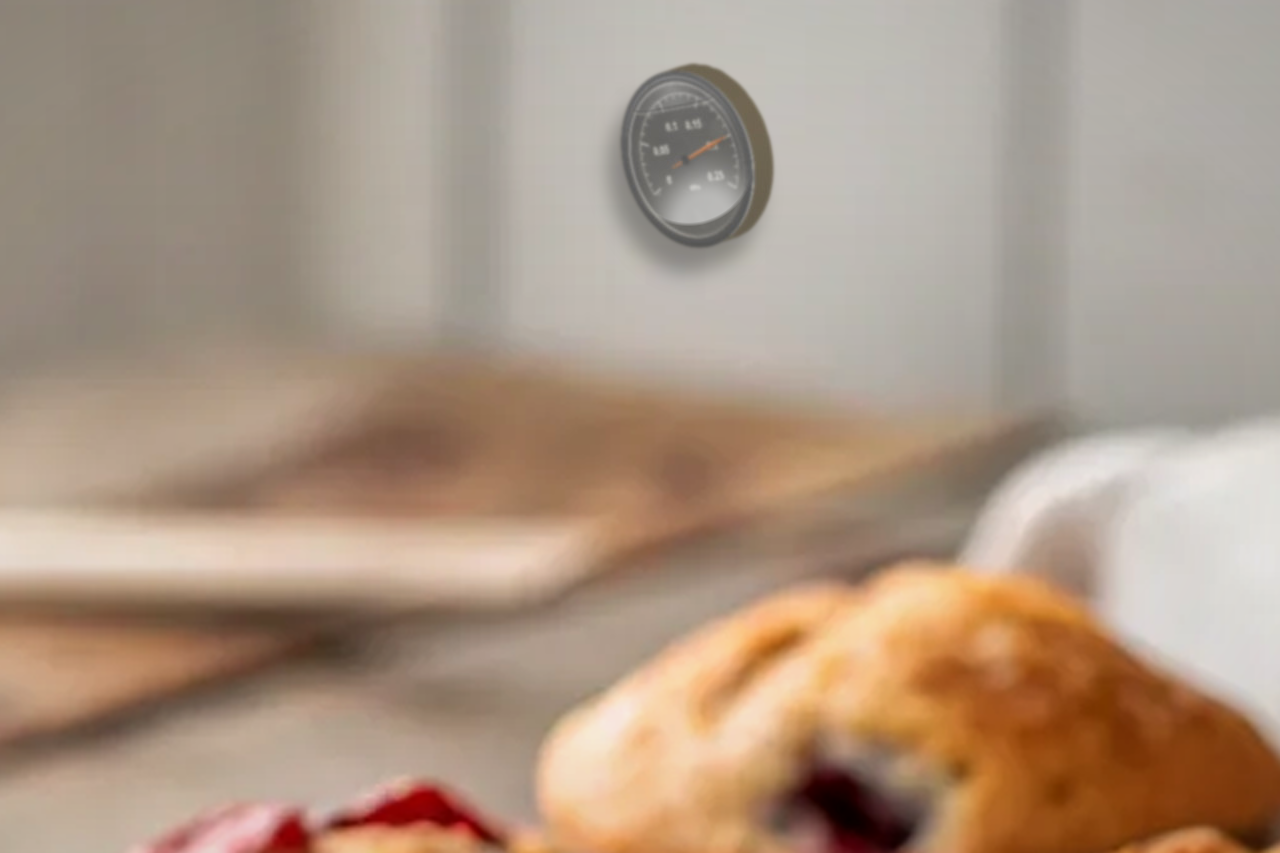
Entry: value=0.2 unit=MPa
